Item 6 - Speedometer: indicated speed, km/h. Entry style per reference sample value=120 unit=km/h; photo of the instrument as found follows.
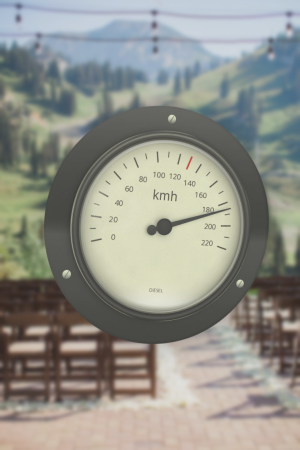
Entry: value=185 unit=km/h
